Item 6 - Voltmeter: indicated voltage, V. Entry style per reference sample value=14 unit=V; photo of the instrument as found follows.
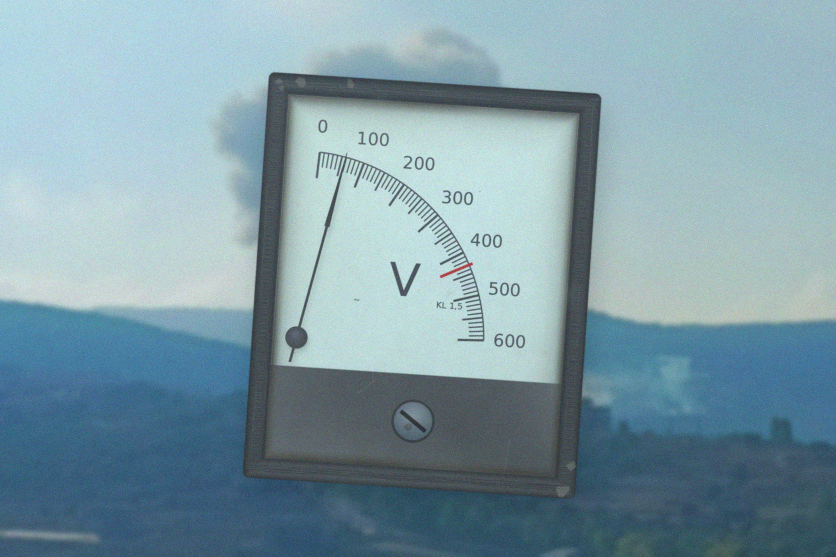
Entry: value=60 unit=V
